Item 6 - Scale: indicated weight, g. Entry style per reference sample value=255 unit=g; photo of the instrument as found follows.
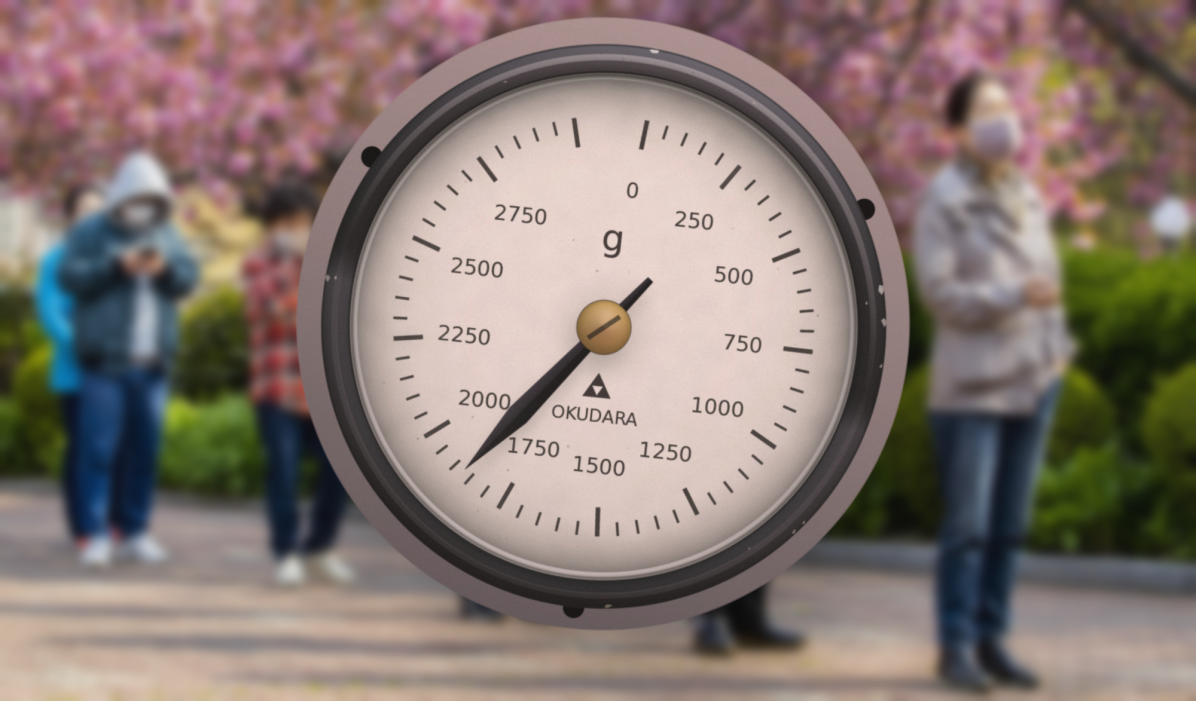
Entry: value=1875 unit=g
